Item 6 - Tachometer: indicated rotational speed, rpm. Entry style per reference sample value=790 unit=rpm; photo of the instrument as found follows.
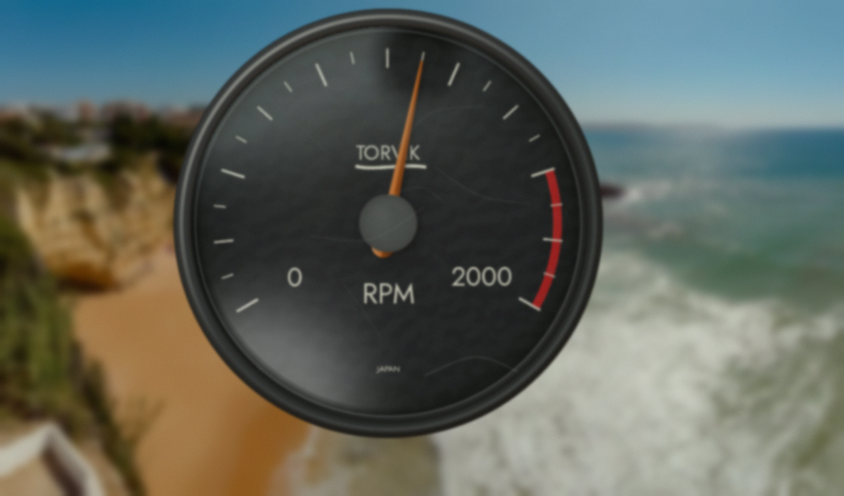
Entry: value=1100 unit=rpm
